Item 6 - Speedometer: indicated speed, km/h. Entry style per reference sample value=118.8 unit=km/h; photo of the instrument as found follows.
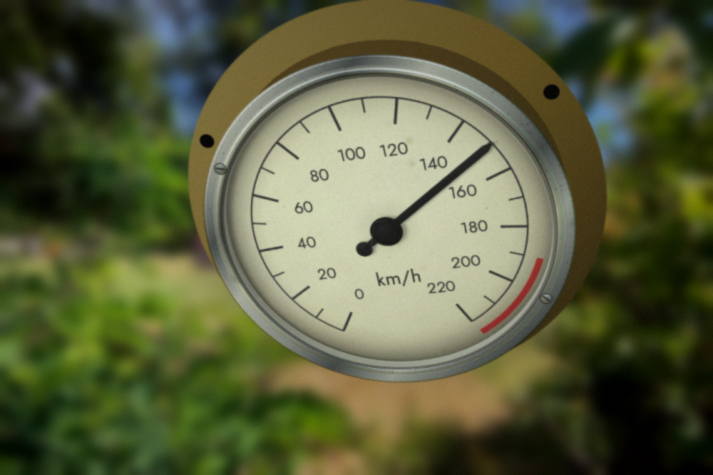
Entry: value=150 unit=km/h
